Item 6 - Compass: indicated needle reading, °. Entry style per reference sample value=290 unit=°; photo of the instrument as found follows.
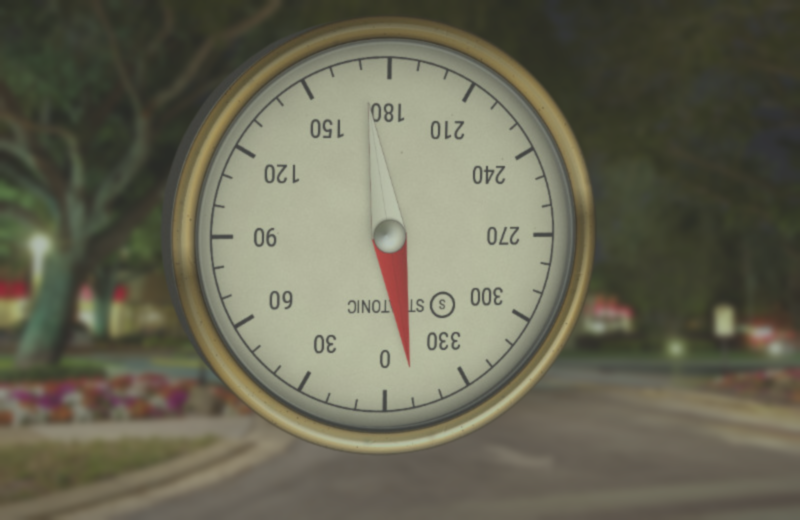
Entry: value=350 unit=°
